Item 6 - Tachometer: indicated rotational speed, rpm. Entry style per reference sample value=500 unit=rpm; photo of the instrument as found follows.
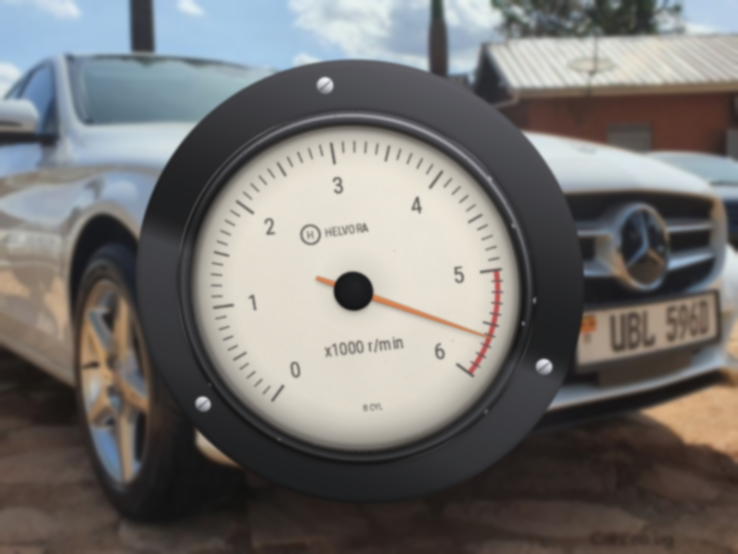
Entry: value=5600 unit=rpm
